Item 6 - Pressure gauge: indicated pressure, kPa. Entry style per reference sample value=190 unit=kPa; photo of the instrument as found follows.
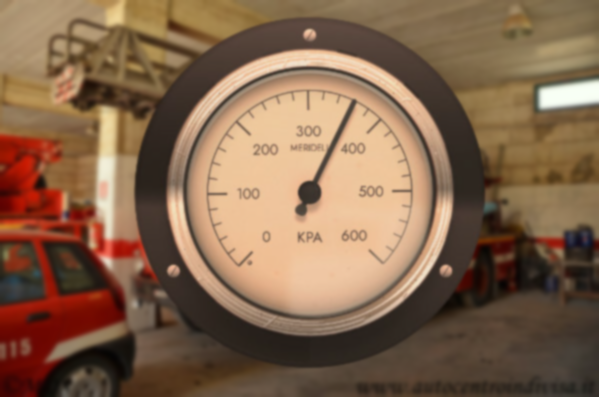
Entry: value=360 unit=kPa
